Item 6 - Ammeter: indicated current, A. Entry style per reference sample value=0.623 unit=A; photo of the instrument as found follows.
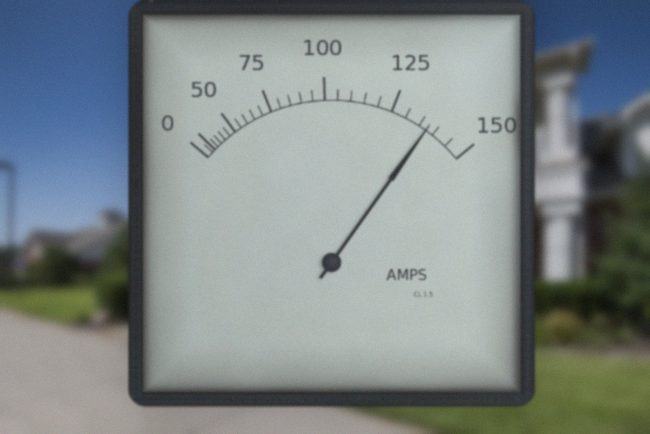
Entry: value=137.5 unit=A
